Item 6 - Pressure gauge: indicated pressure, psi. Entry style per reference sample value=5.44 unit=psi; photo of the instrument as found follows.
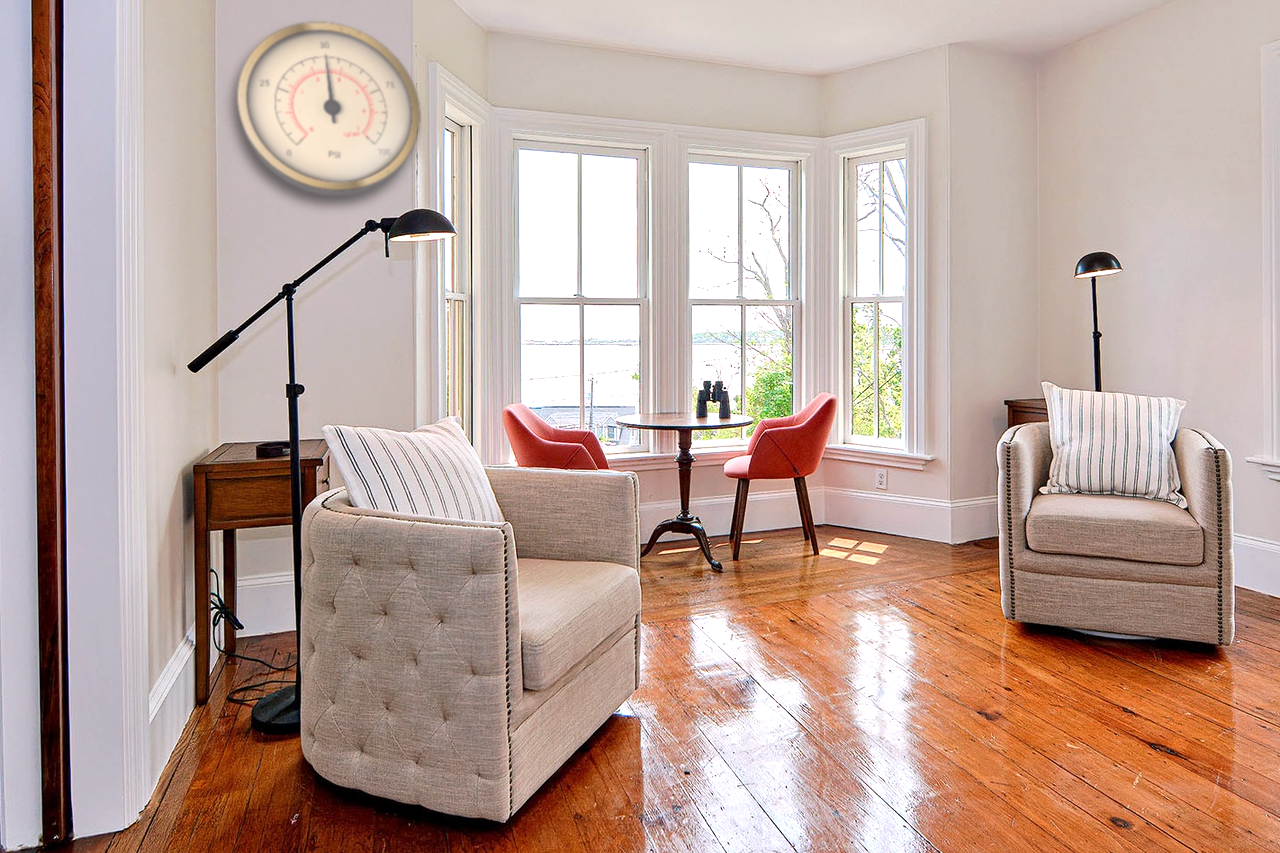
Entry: value=50 unit=psi
